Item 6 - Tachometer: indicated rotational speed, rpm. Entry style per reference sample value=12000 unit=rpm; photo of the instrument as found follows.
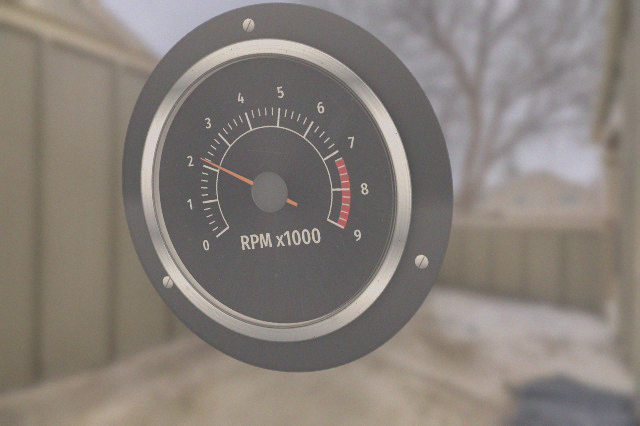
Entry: value=2200 unit=rpm
